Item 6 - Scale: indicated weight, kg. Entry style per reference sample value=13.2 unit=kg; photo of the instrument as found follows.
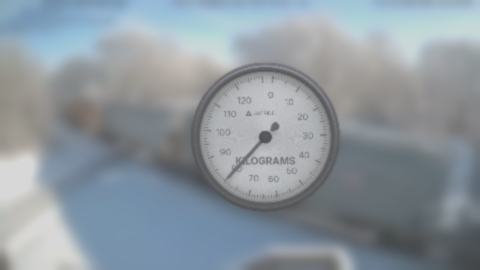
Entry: value=80 unit=kg
